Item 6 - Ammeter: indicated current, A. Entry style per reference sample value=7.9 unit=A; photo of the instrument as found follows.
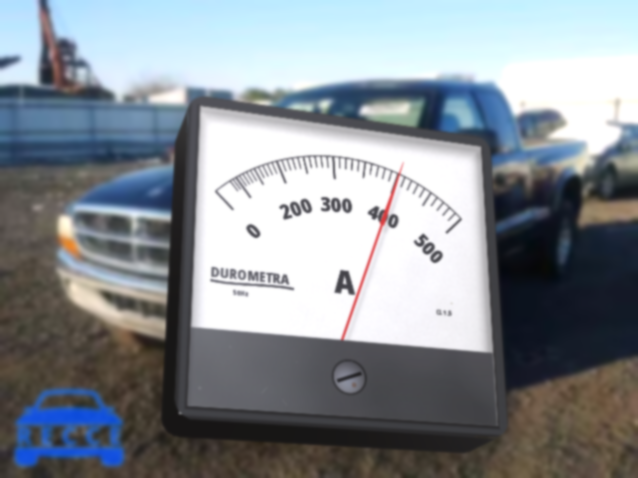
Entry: value=400 unit=A
